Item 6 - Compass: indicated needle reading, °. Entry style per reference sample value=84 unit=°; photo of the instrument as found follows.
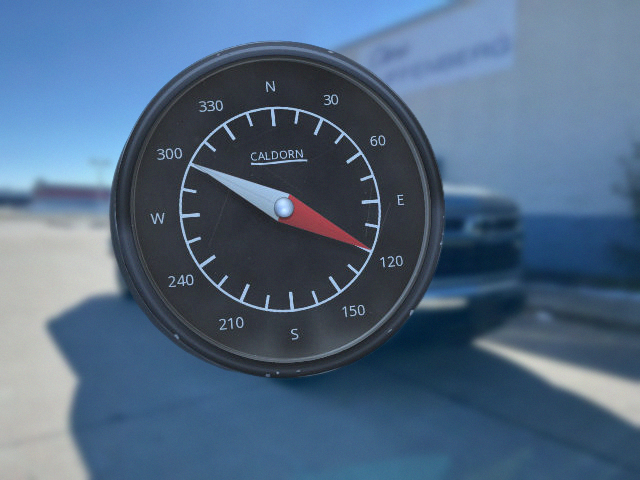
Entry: value=120 unit=°
